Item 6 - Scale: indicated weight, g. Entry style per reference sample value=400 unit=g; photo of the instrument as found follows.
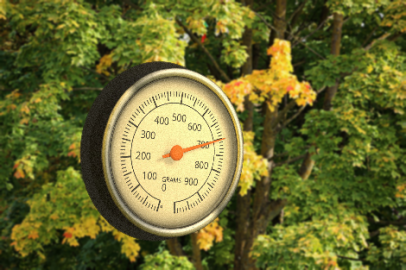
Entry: value=700 unit=g
